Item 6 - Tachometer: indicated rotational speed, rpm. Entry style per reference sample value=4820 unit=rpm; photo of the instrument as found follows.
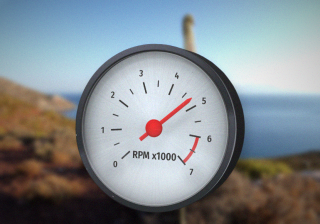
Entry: value=4750 unit=rpm
